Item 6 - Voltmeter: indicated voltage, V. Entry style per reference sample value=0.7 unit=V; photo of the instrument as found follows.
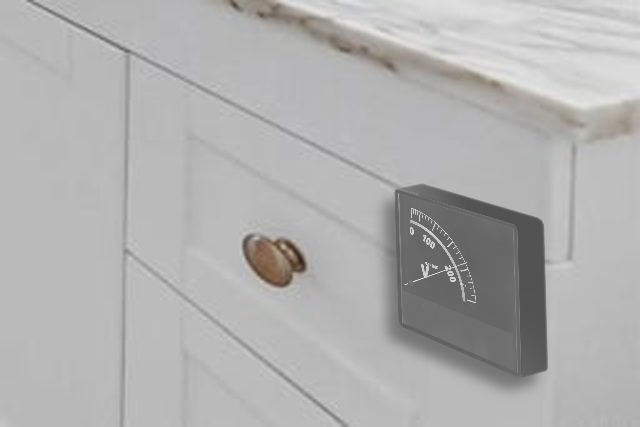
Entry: value=190 unit=V
